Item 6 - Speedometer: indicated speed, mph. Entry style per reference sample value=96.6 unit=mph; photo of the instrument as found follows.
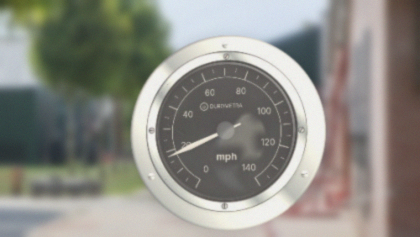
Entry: value=17.5 unit=mph
